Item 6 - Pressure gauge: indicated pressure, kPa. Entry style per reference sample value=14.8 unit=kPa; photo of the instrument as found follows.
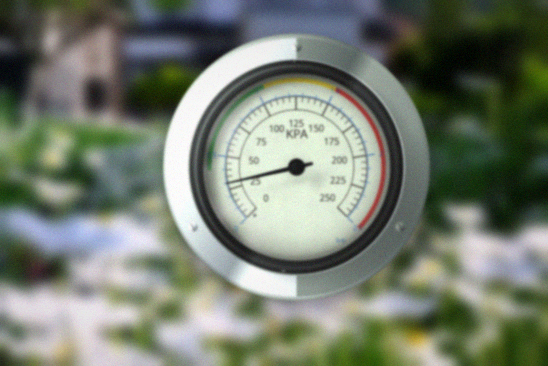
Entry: value=30 unit=kPa
